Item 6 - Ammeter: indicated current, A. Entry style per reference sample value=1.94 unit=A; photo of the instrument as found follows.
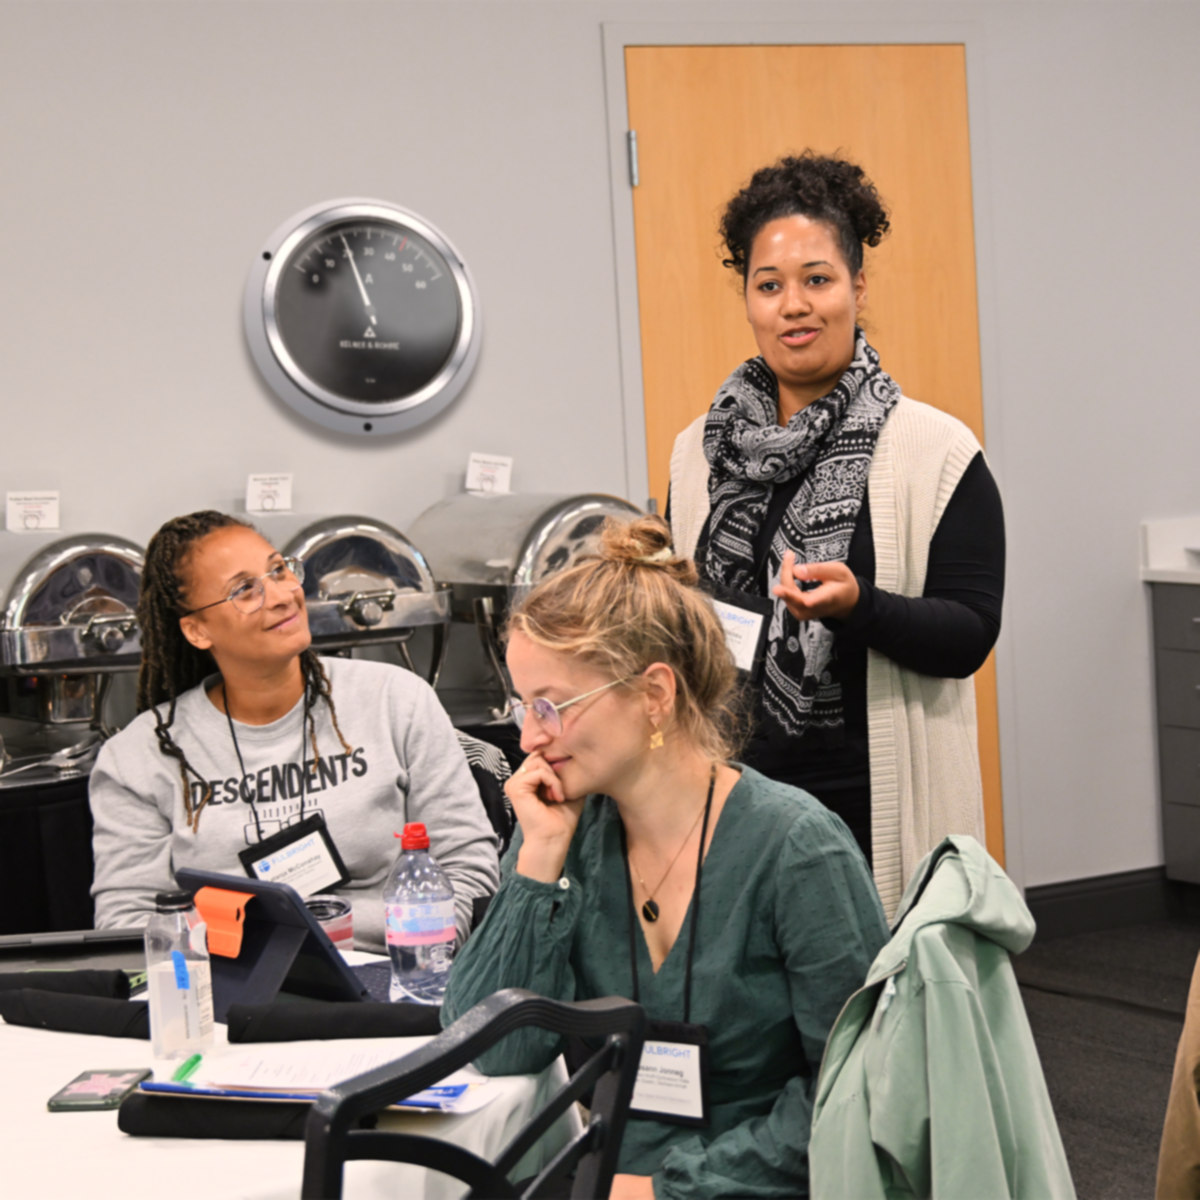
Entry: value=20 unit=A
